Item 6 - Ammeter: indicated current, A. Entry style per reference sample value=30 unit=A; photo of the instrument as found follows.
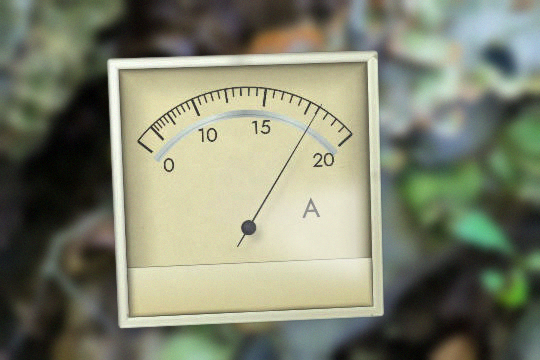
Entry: value=18 unit=A
